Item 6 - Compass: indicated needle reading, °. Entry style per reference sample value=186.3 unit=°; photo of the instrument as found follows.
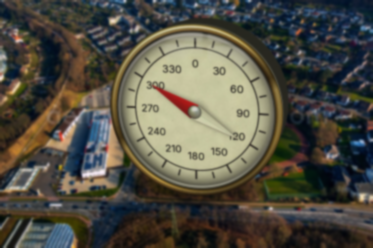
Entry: value=300 unit=°
